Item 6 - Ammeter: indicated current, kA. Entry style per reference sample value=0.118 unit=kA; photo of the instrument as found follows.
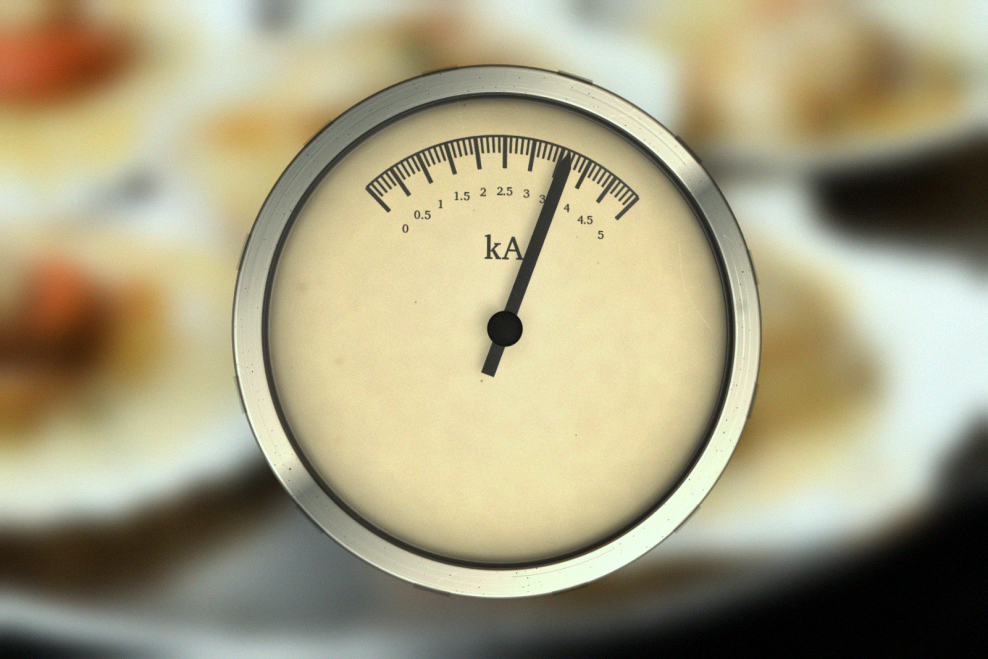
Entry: value=3.6 unit=kA
